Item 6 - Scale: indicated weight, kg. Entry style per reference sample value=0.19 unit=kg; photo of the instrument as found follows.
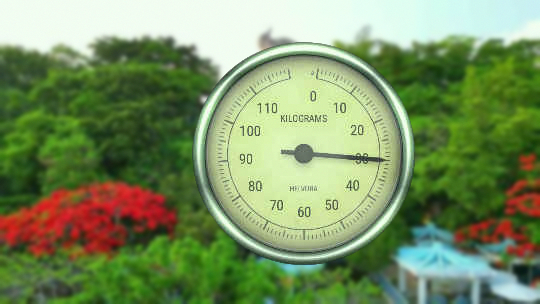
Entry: value=30 unit=kg
